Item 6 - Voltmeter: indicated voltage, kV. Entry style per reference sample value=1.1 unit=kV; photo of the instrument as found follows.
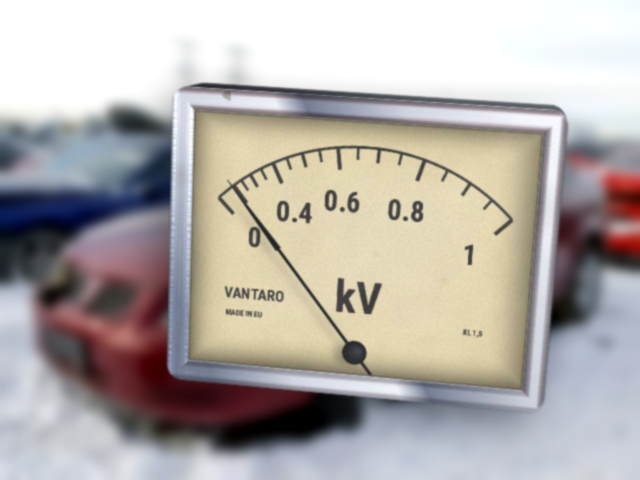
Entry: value=0.2 unit=kV
